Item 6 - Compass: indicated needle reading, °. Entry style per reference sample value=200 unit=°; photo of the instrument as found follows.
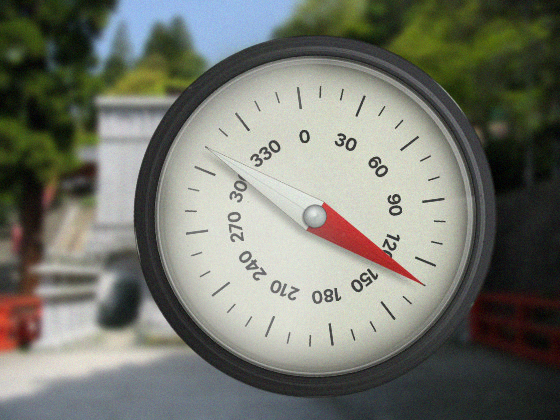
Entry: value=130 unit=°
